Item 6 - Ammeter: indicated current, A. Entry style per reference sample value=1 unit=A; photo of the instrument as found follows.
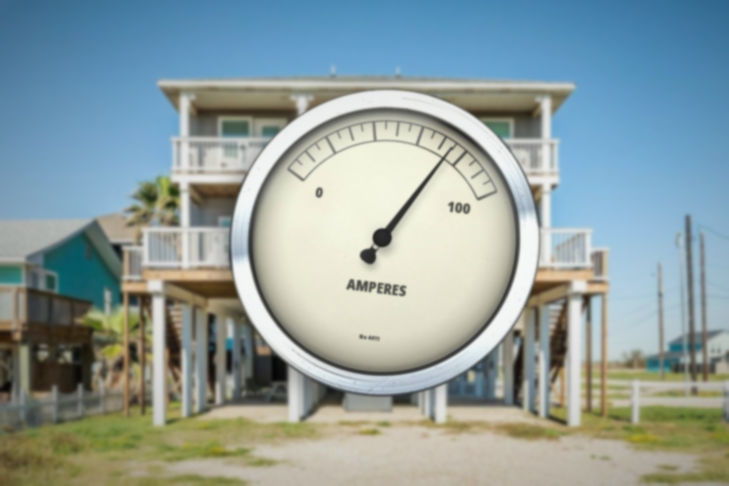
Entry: value=75 unit=A
